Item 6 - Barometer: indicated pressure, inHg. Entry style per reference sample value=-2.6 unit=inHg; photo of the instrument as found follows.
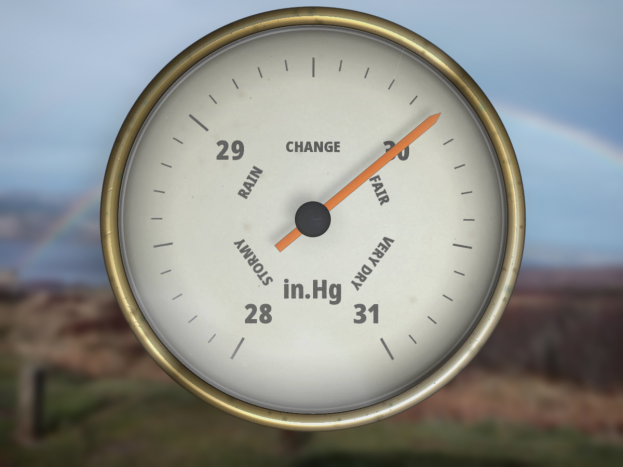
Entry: value=30 unit=inHg
